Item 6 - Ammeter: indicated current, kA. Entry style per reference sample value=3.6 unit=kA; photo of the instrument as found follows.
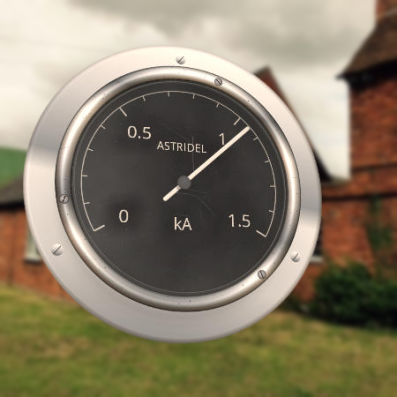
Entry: value=1.05 unit=kA
